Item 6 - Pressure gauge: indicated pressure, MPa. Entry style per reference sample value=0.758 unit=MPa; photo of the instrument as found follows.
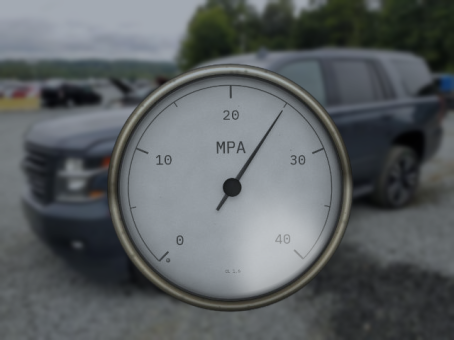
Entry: value=25 unit=MPa
